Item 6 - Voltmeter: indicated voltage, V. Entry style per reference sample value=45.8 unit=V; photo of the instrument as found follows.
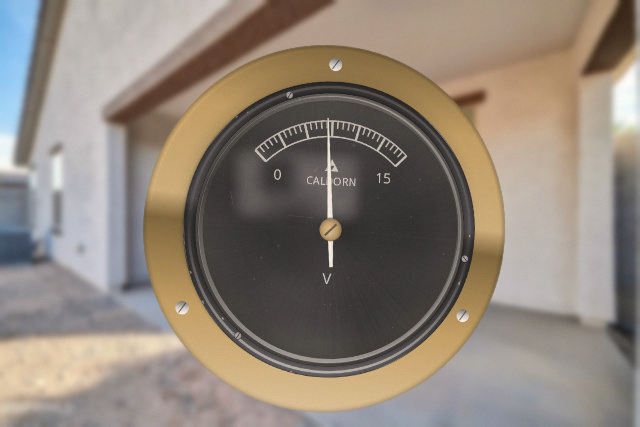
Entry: value=7 unit=V
